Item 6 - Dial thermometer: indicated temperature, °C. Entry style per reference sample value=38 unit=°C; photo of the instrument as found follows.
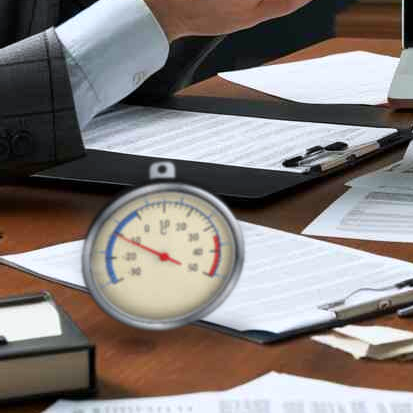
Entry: value=-10 unit=°C
